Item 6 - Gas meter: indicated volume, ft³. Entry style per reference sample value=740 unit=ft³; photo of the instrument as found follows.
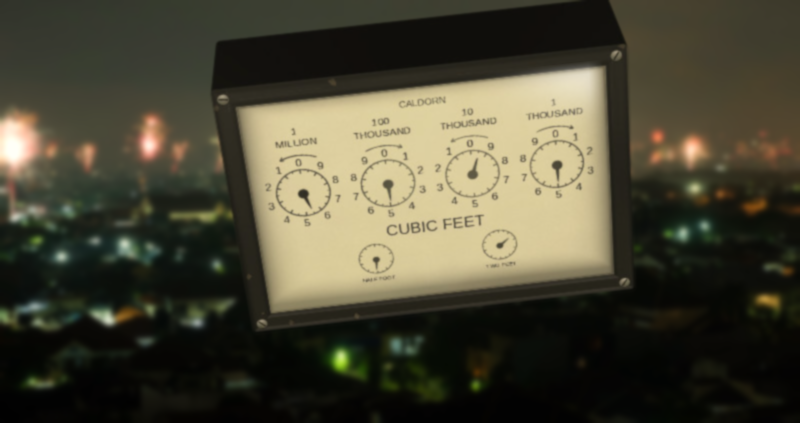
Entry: value=549500 unit=ft³
